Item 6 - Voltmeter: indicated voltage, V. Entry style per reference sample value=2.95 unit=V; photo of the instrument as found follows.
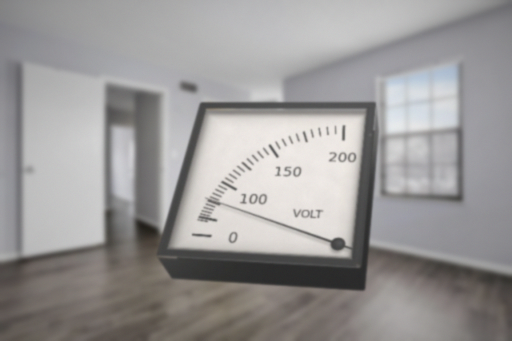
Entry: value=75 unit=V
